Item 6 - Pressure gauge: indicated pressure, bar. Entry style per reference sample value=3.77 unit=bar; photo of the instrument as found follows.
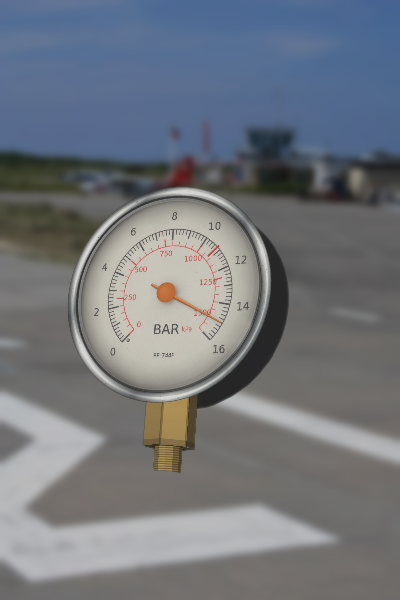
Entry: value=15 unit=bar
